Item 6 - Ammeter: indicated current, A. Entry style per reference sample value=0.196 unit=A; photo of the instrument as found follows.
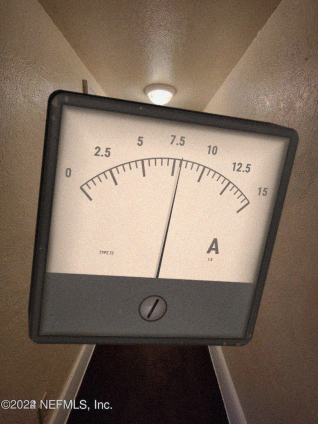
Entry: value=8 unit=A
